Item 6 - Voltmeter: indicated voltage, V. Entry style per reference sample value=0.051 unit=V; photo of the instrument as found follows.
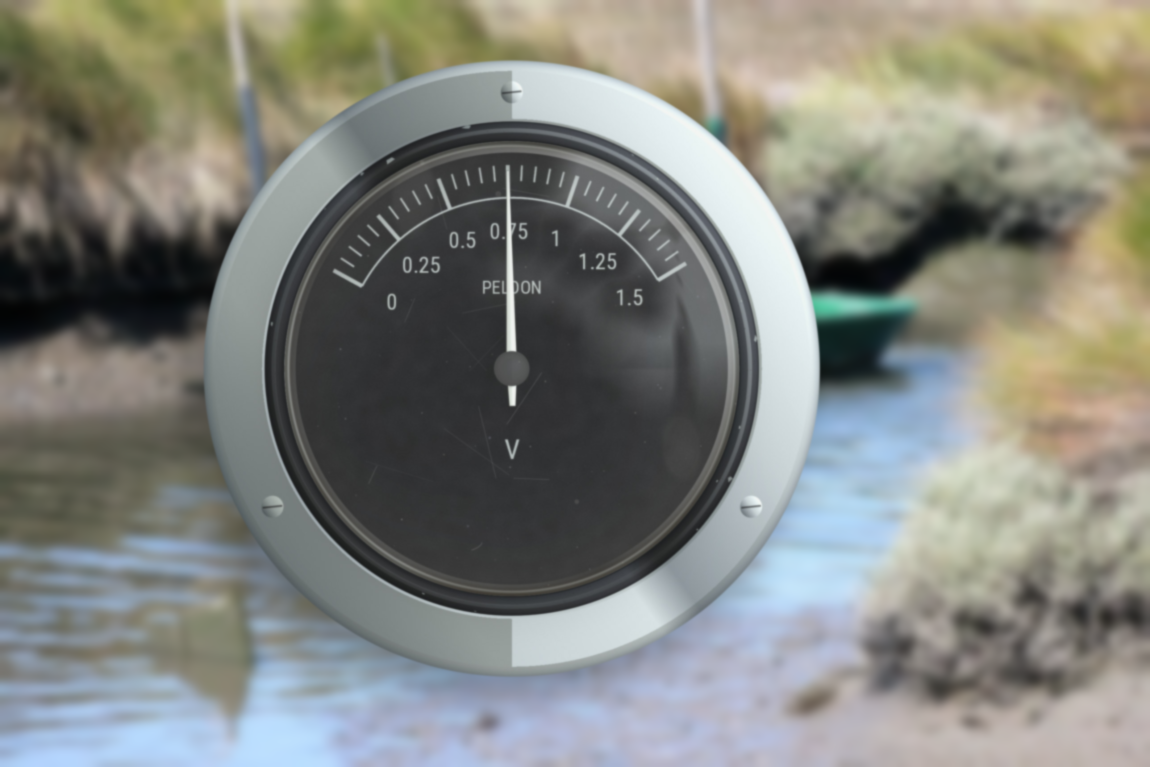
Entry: value=0.75 unit=V
